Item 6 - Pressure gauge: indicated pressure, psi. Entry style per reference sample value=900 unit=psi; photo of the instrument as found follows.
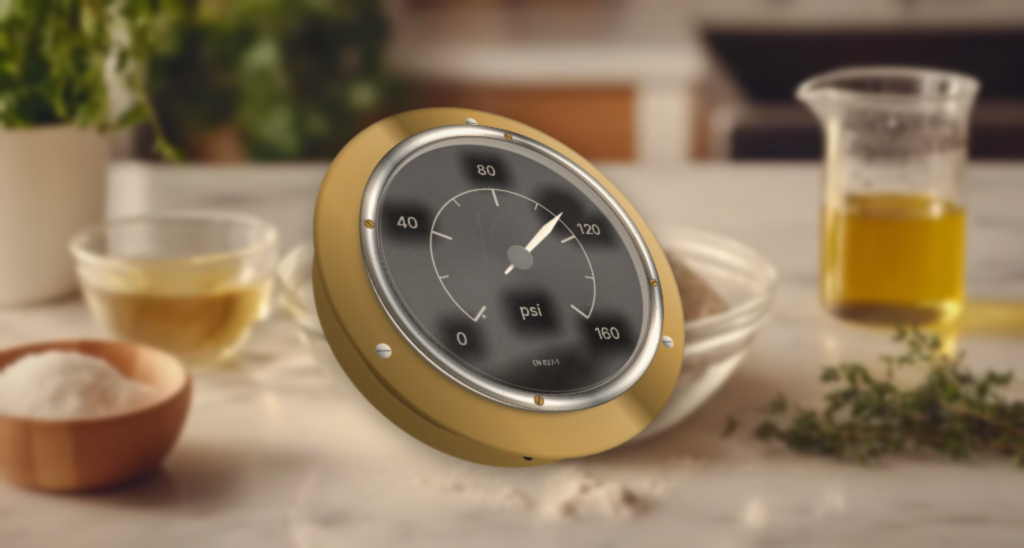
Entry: value=110 unit=psi
